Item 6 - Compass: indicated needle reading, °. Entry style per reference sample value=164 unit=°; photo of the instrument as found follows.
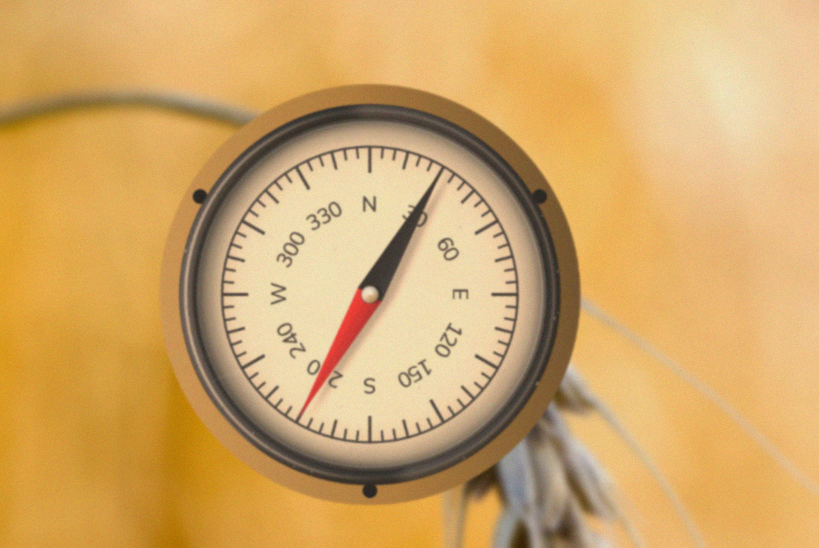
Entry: value=210 unit=°
